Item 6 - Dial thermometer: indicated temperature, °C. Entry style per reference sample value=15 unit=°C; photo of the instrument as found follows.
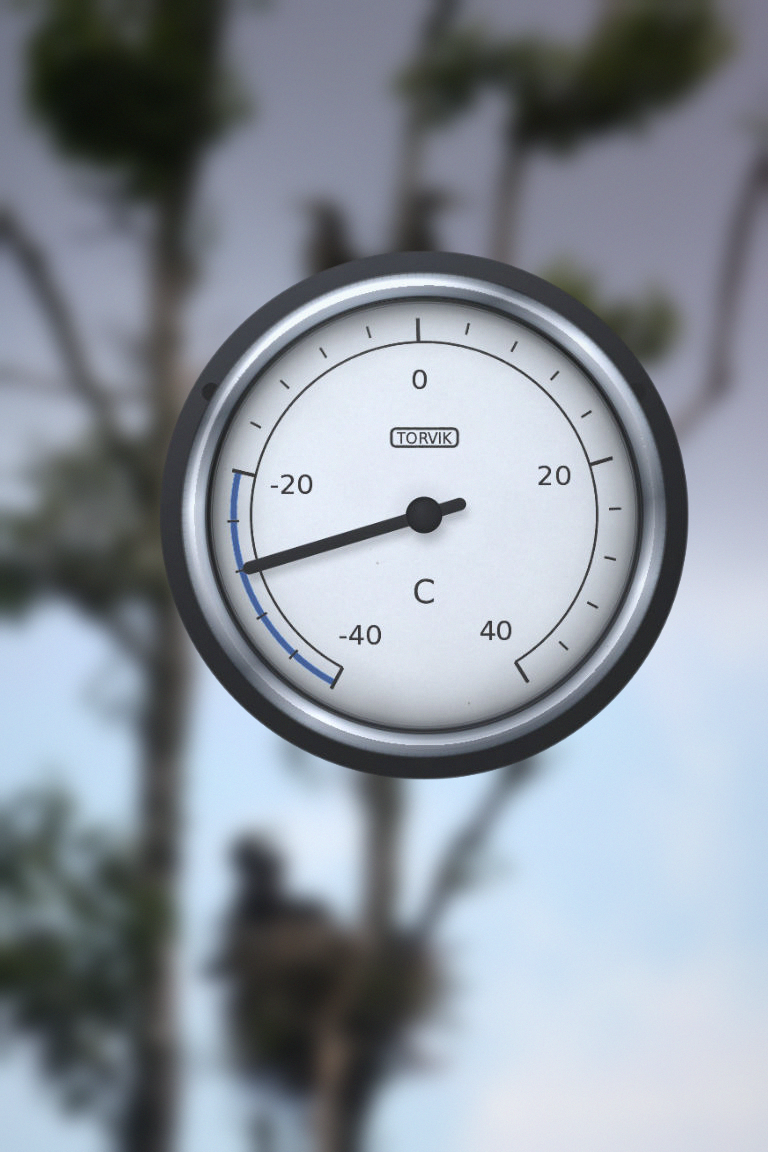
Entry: value=-28 unit=°C
